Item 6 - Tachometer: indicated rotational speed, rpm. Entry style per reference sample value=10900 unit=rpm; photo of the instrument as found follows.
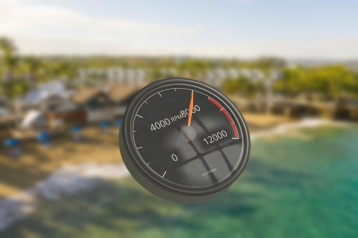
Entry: value=8000 unit=rpm
